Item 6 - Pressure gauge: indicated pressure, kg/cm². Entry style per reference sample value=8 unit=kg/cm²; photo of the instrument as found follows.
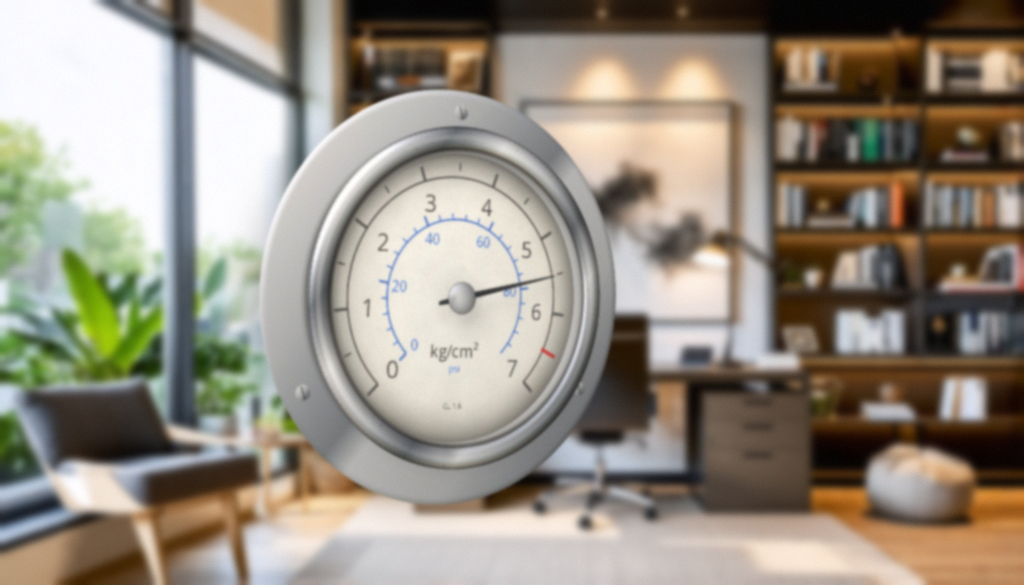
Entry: value=5.5 unit=kg/cm²
